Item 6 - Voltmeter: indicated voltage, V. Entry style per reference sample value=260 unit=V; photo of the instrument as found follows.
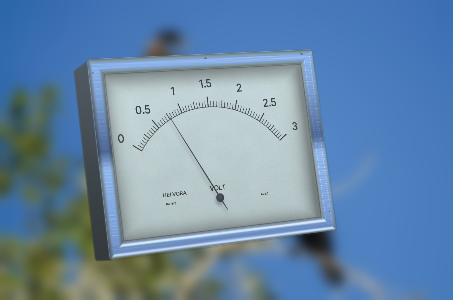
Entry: value=0.75 unit=V
